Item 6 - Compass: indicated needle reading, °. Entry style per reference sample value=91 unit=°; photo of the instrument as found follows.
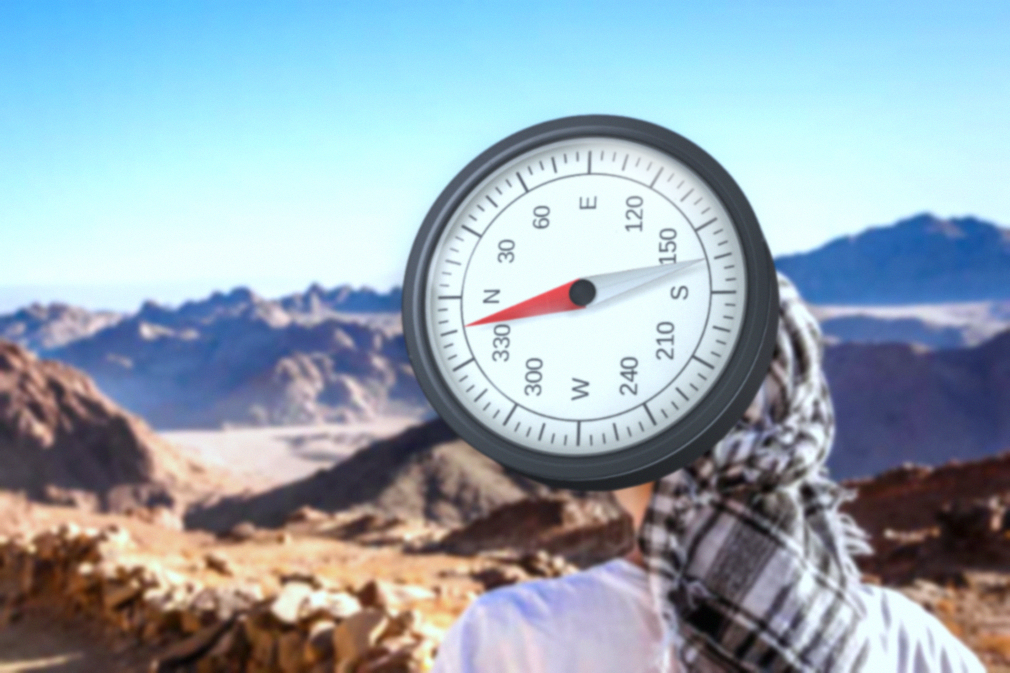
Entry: value=345 unit=°
